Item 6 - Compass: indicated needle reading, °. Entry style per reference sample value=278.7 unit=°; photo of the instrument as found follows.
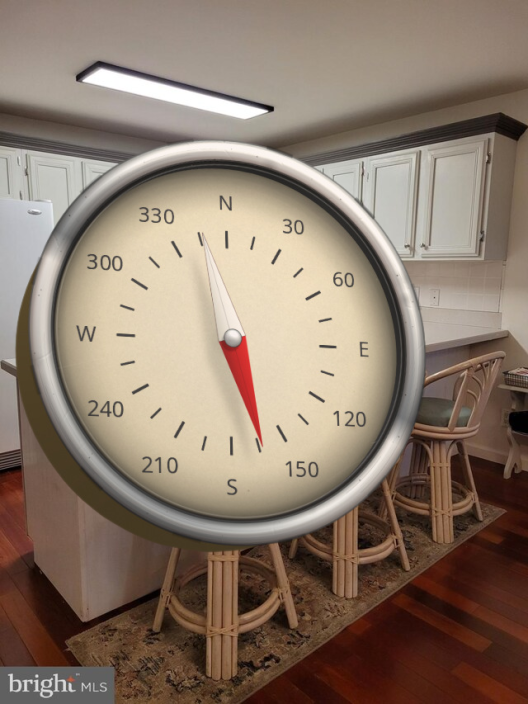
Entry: value=165 unit=°
